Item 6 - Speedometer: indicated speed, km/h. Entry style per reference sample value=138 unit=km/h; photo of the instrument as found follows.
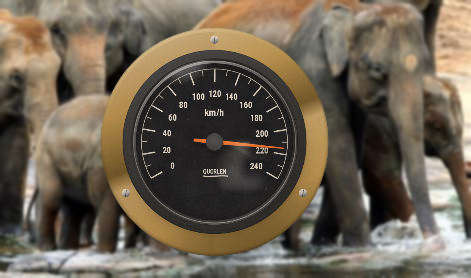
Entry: value=215 unit=km/h
